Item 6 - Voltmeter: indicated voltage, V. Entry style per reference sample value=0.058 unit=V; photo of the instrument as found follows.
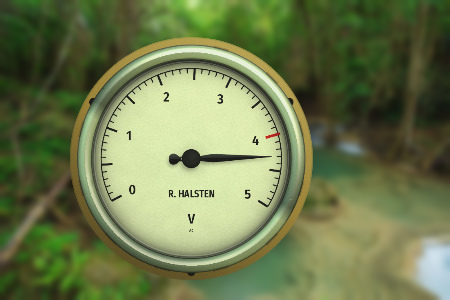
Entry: value=4.3 unit=V
